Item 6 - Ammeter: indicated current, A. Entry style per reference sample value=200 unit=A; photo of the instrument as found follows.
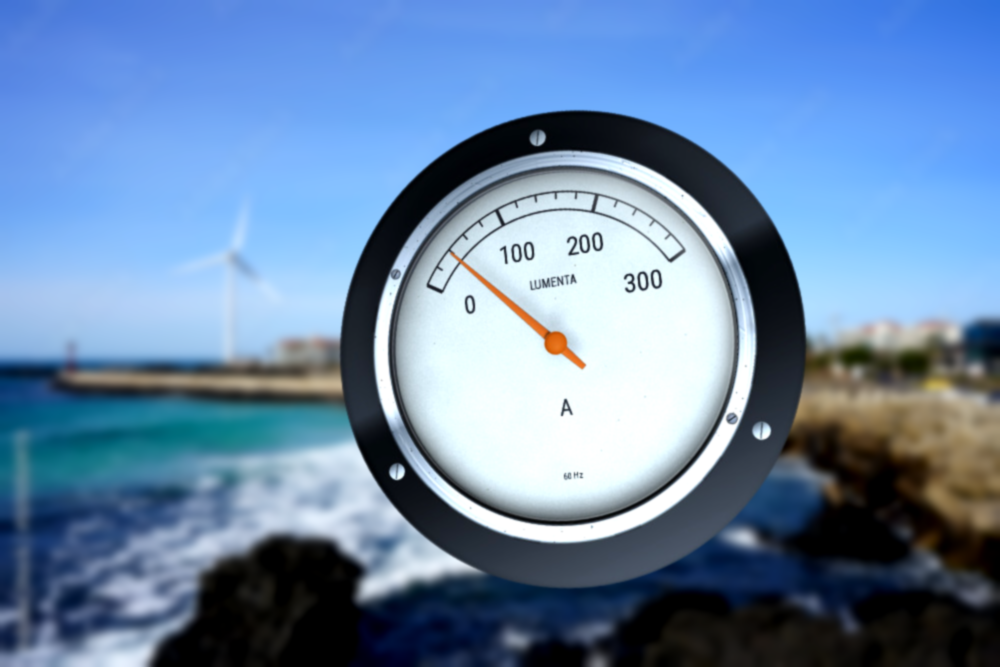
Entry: value=40 unit=A
